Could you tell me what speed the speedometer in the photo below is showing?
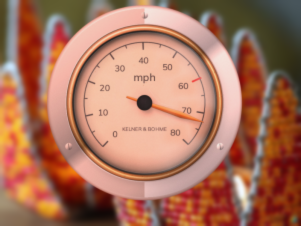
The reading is 72.5 mph
